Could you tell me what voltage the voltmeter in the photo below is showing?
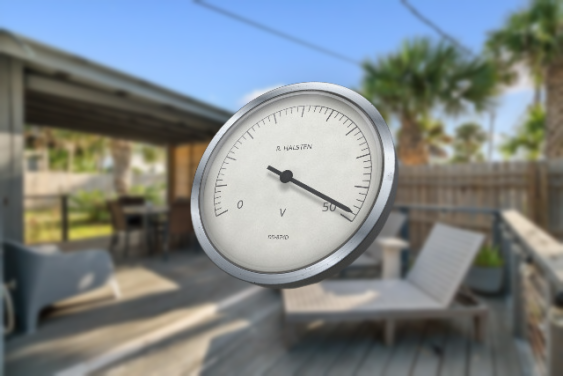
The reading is 49 V
